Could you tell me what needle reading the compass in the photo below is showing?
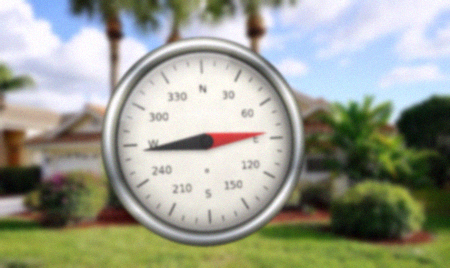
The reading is 85 °
